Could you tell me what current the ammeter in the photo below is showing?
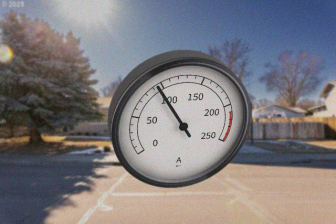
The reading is 95 A
